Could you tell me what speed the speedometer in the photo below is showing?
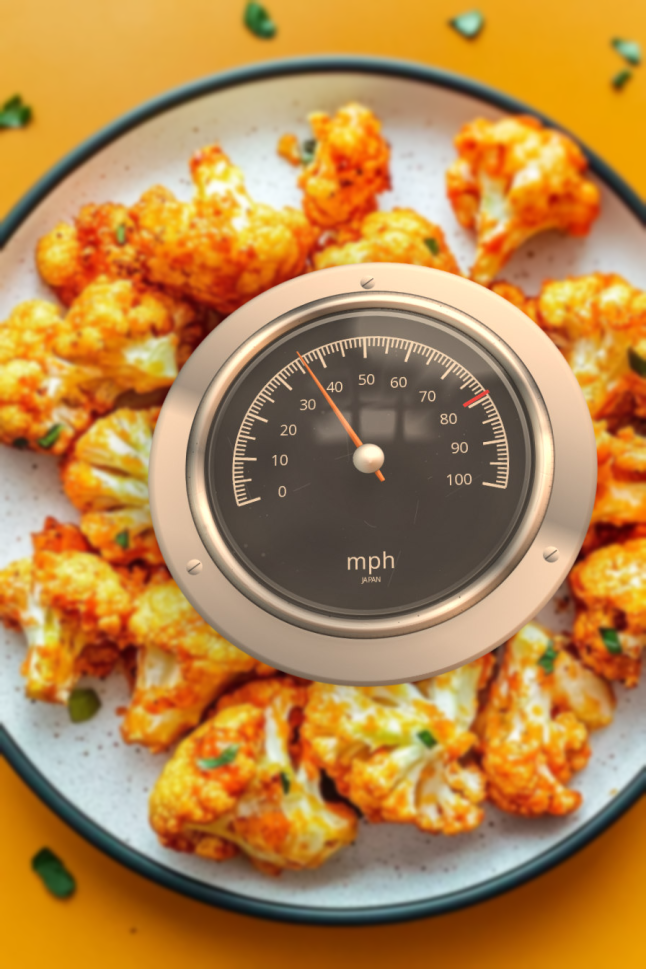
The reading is 36 mph
